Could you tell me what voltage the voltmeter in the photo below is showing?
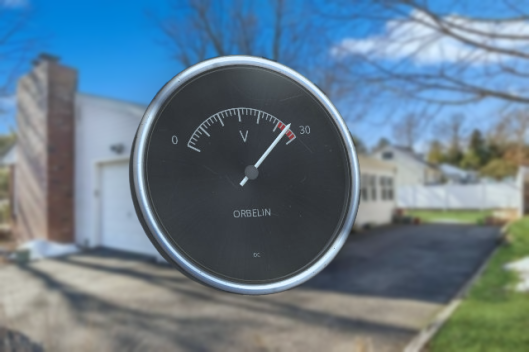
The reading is 27 V
